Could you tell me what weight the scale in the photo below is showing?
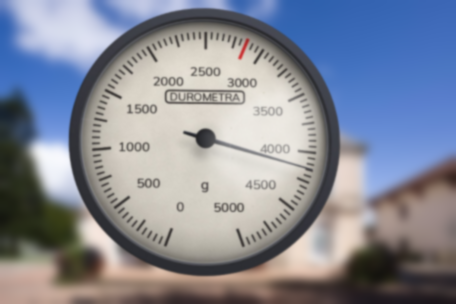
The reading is 4150 g
